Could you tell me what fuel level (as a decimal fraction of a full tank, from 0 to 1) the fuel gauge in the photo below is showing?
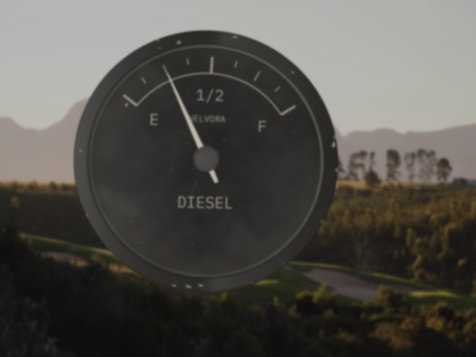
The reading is 0.25
